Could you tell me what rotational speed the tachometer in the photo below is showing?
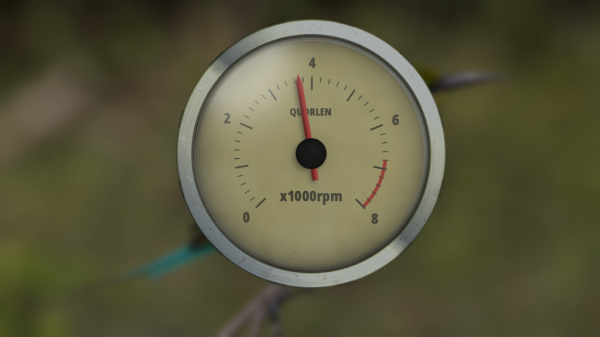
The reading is 3700 rpm
